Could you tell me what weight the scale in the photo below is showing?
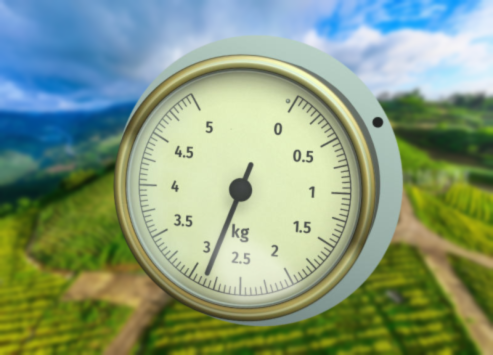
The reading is 2.85 kg
